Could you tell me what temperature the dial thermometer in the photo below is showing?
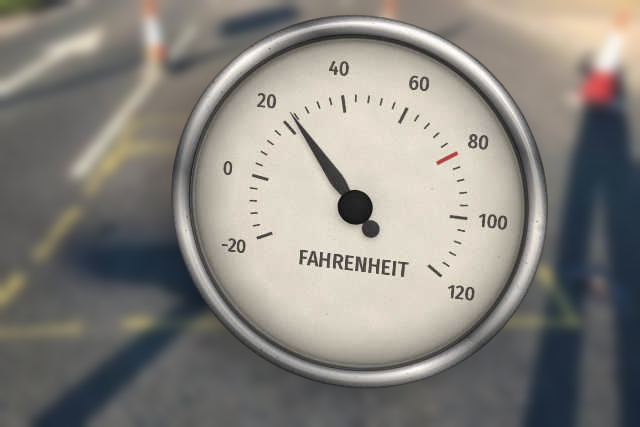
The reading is 24 °F
